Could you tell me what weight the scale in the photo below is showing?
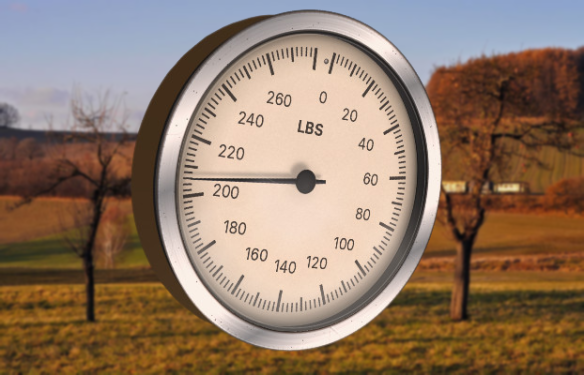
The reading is 206 lb
